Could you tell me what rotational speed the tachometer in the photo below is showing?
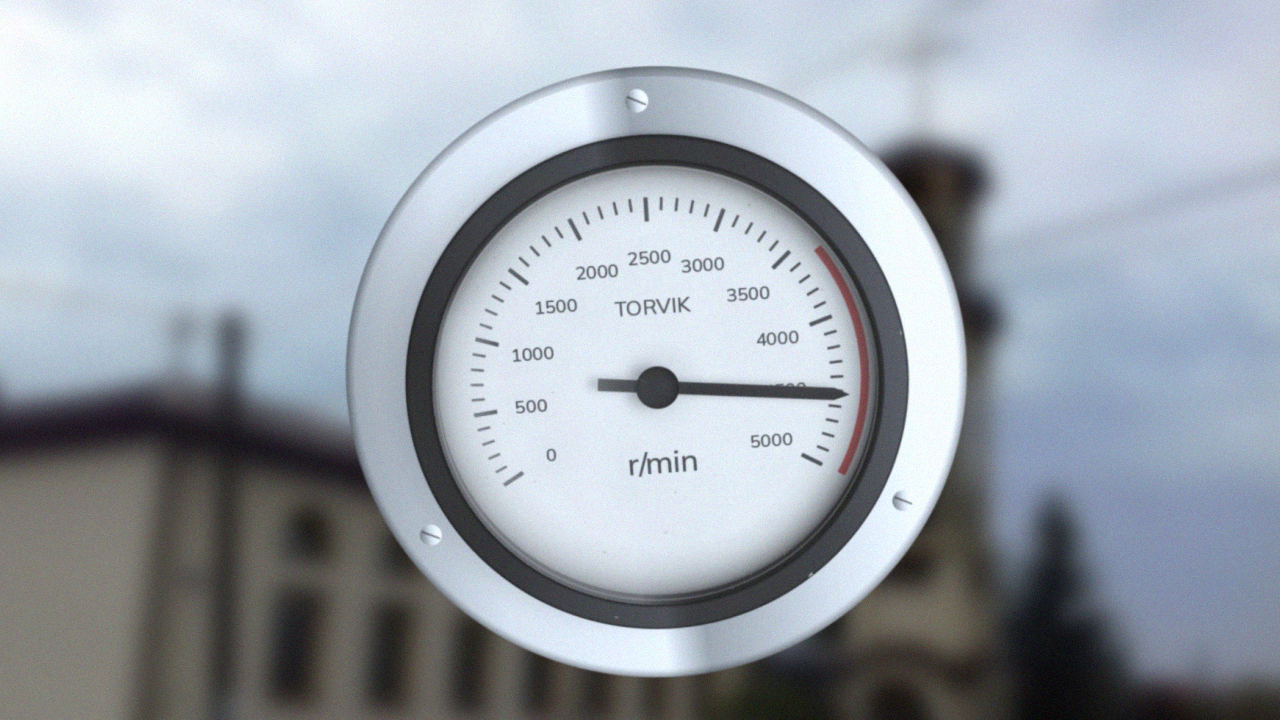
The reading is 4500 rpm
